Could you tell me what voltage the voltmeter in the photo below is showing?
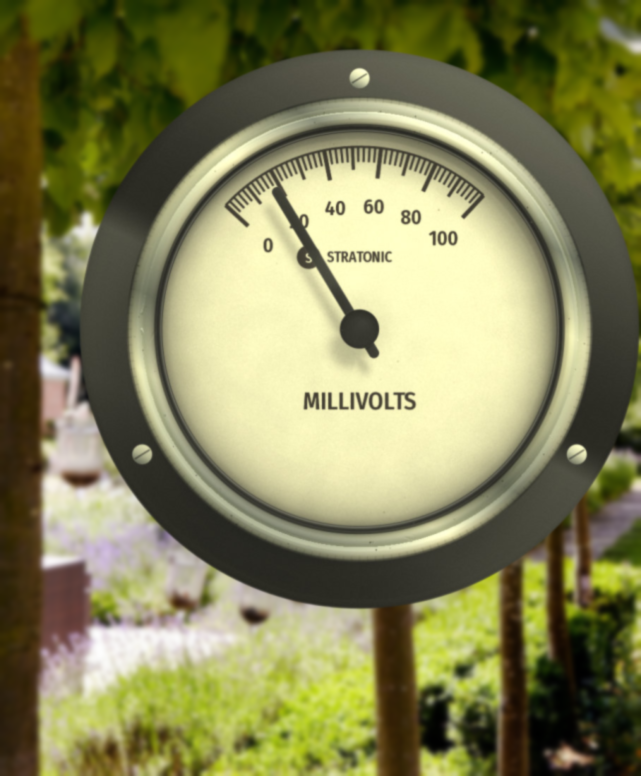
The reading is 18 mV
